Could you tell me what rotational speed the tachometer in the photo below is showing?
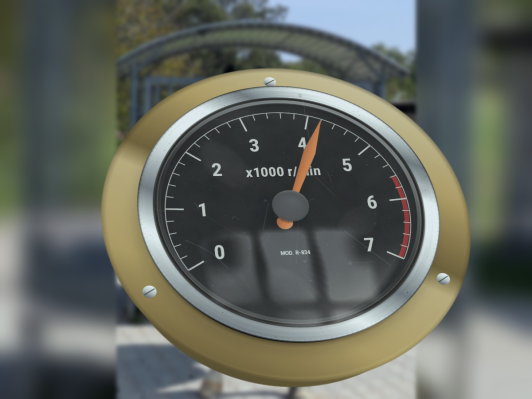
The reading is 4200 rpm
